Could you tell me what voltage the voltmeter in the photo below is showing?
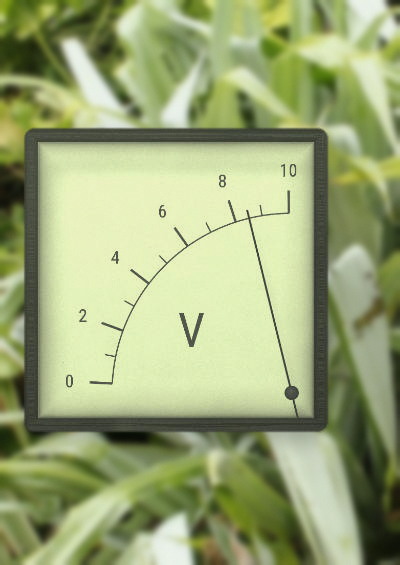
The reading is 8.5 V
